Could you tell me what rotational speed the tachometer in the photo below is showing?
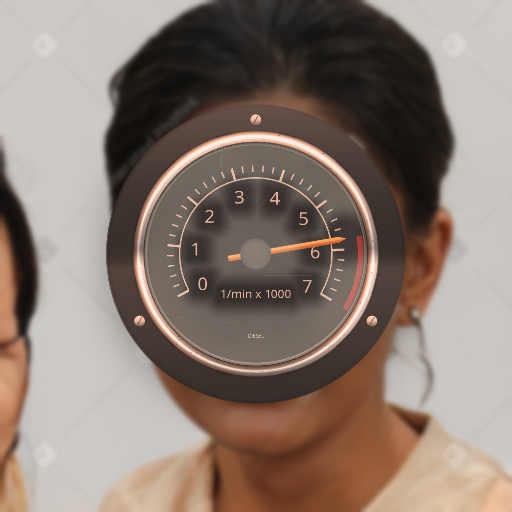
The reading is 5800 rpm
